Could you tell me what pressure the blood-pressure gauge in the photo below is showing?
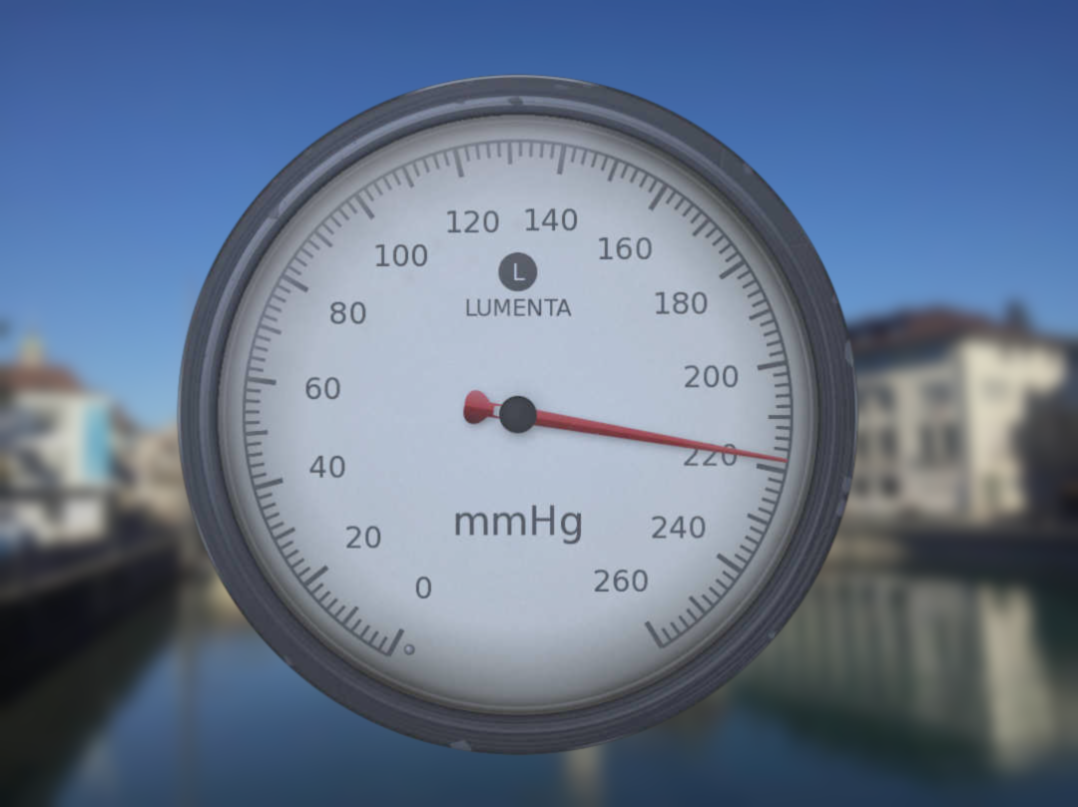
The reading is 218 mmHg
